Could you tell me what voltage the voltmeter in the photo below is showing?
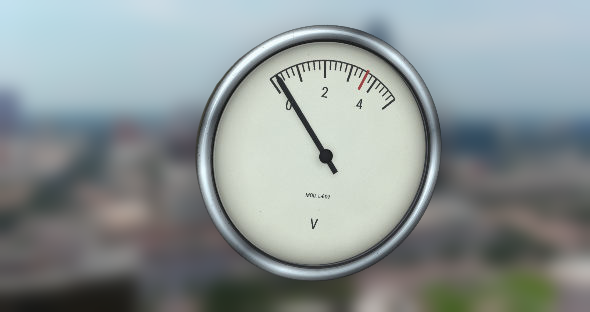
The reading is 0.2 V
